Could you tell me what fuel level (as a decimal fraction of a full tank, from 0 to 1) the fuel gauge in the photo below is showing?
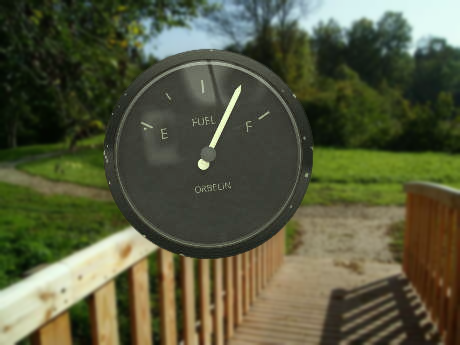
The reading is 0.75
